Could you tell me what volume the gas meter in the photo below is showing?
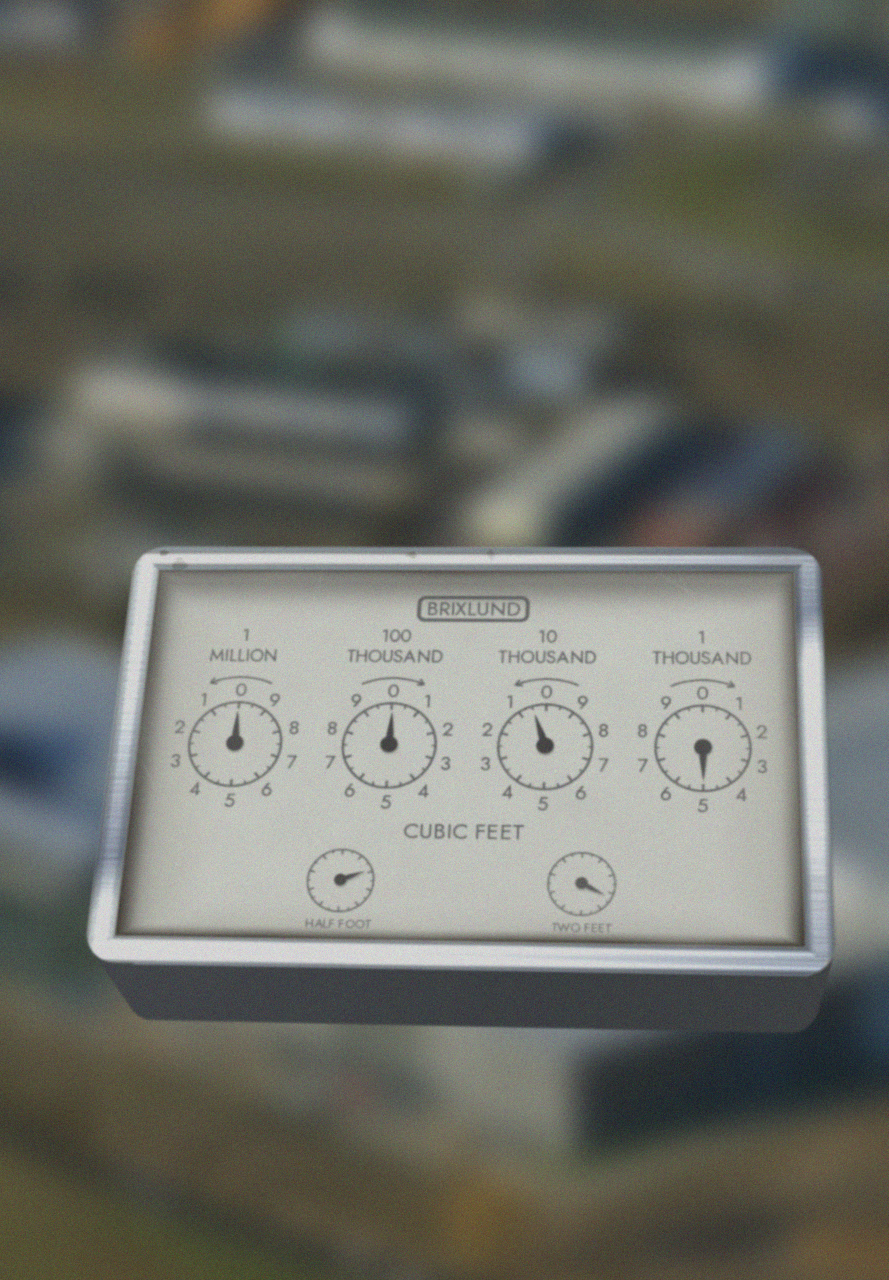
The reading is 500 ft³
